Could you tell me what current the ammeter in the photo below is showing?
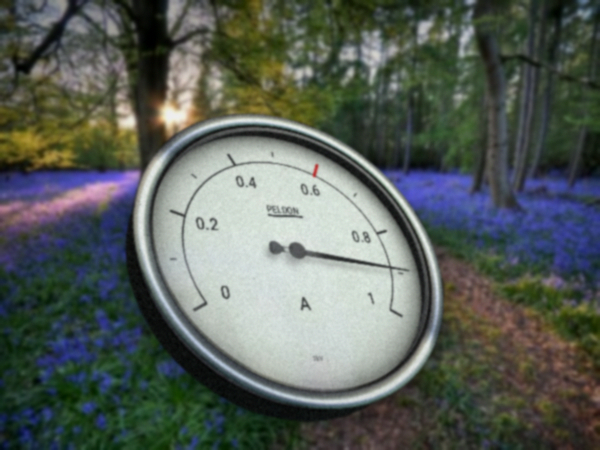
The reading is 0.9 A
